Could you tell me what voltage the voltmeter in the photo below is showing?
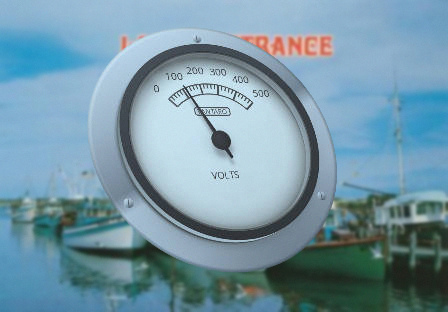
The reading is 100 V
